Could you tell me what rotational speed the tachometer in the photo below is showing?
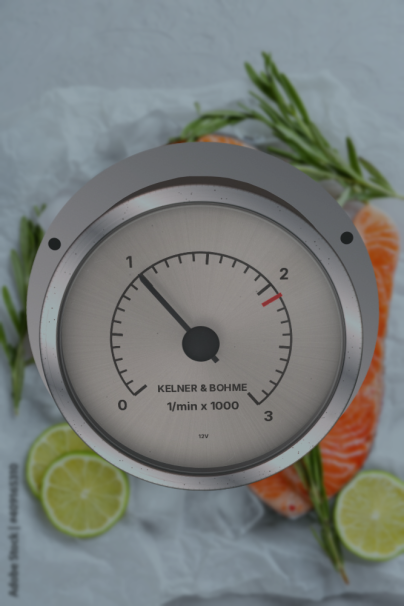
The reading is 1000 rpm
